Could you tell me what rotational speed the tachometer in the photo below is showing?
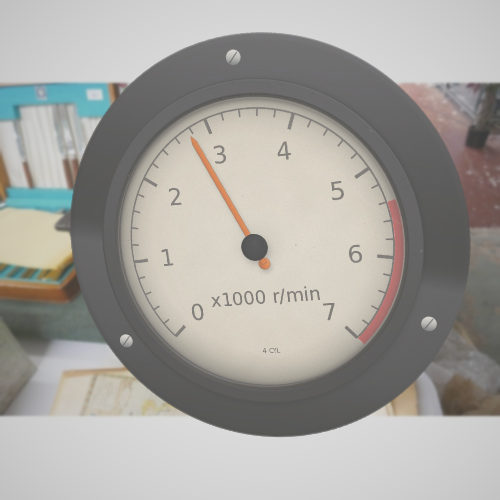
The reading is 2800 rpm
